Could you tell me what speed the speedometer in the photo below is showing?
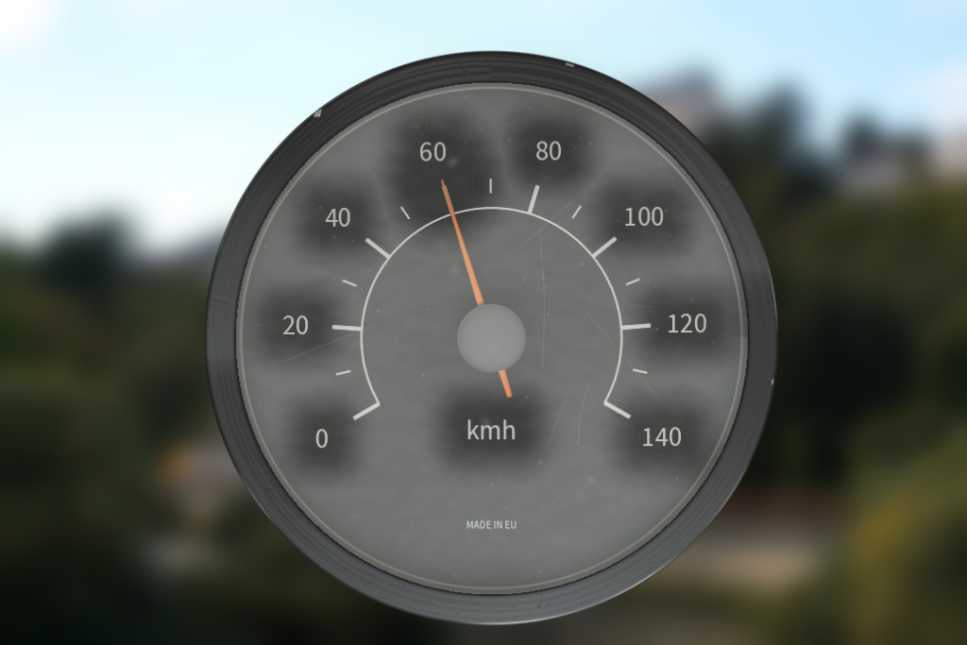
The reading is 60 km/h
